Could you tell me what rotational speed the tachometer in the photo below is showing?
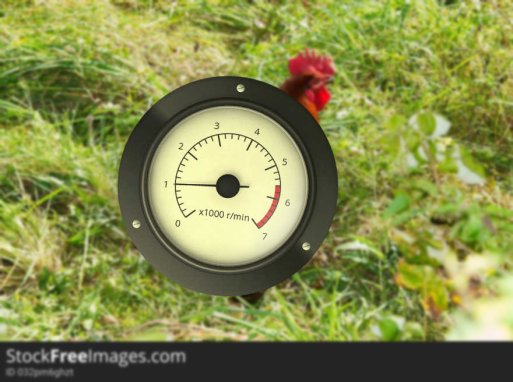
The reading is 1000 rpm
